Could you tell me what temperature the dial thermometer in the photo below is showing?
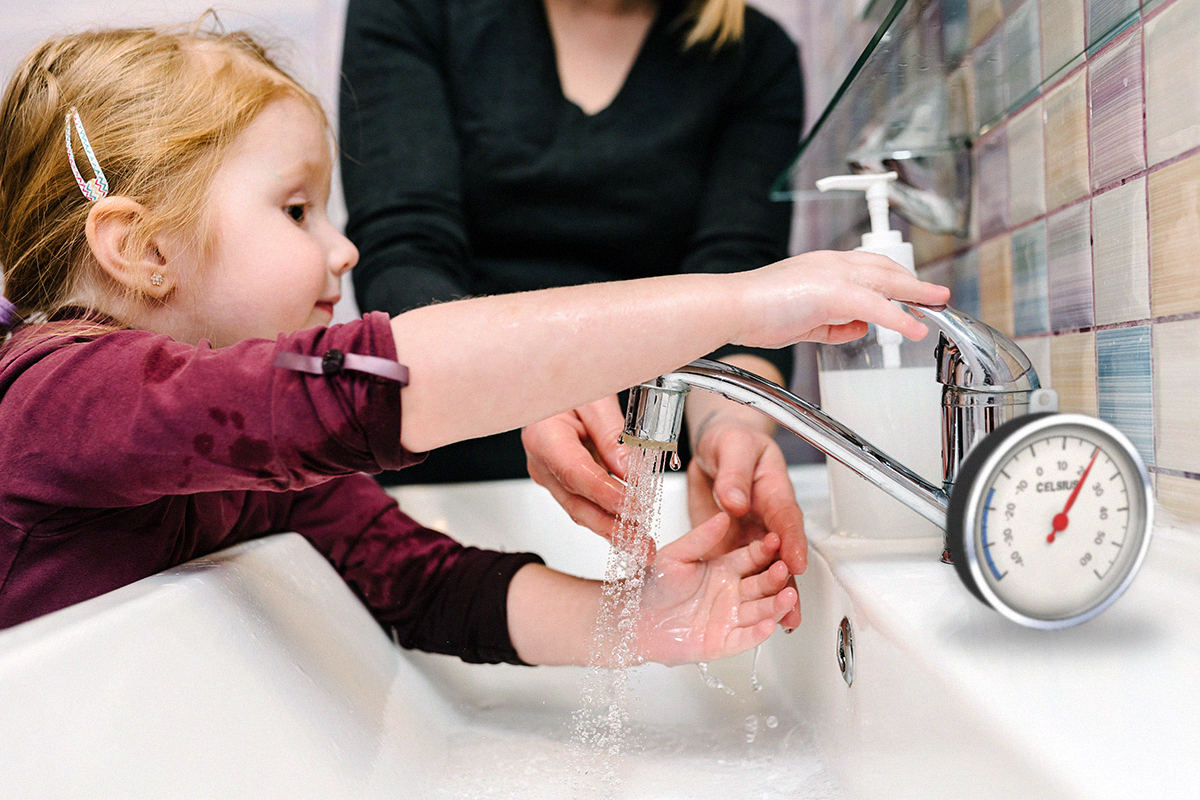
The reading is 20 °C
